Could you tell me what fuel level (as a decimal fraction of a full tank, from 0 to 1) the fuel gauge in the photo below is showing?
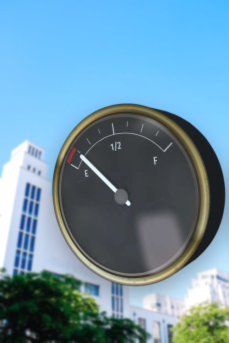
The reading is 0.125
